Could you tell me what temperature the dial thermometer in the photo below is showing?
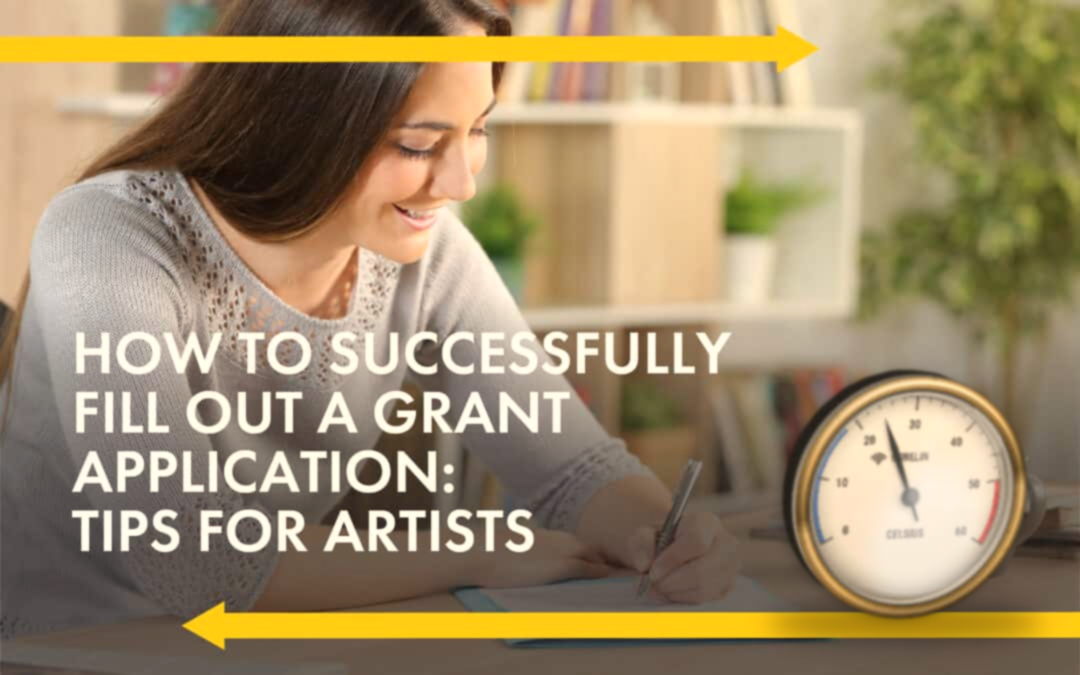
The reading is 24 °C
